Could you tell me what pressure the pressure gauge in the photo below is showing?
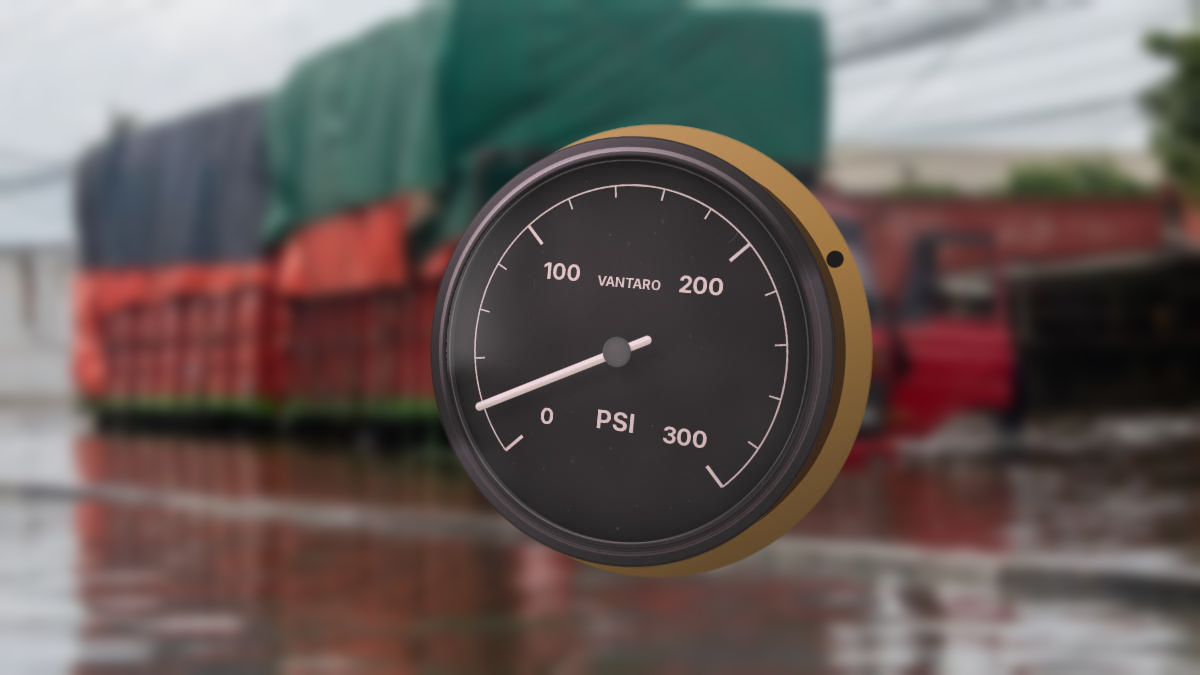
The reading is 20 psi
